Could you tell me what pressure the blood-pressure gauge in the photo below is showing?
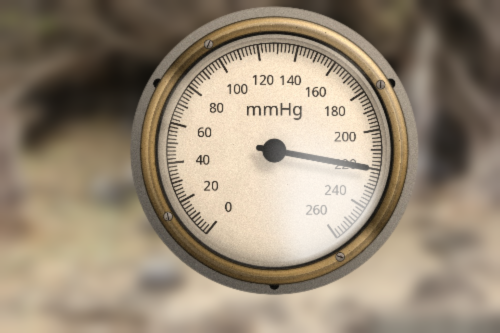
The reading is 220 mmHg
